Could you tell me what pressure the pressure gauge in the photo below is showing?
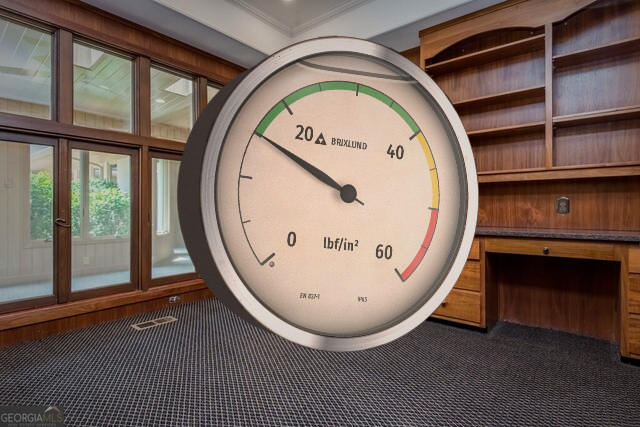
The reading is 15 psi
